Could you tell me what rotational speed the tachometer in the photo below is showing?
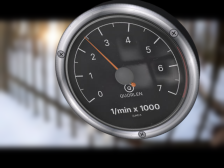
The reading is 2500 rpm
